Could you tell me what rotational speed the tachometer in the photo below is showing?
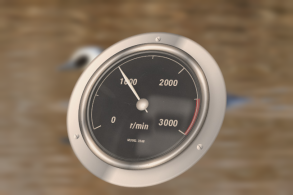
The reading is 1000 rpm
